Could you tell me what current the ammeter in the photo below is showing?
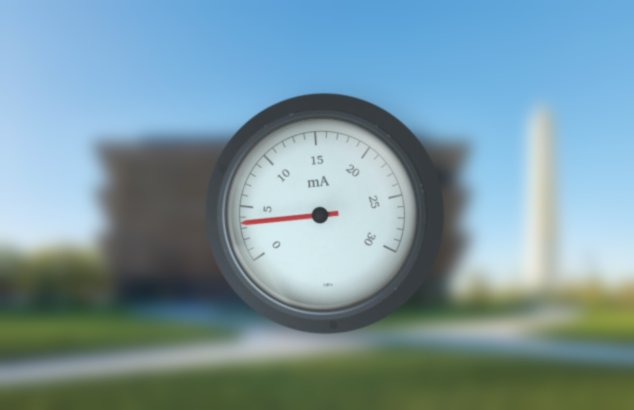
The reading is 3.5 mA
